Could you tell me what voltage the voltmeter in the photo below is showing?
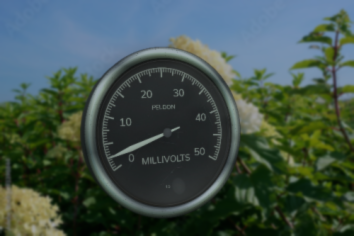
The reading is 2.5 mV
